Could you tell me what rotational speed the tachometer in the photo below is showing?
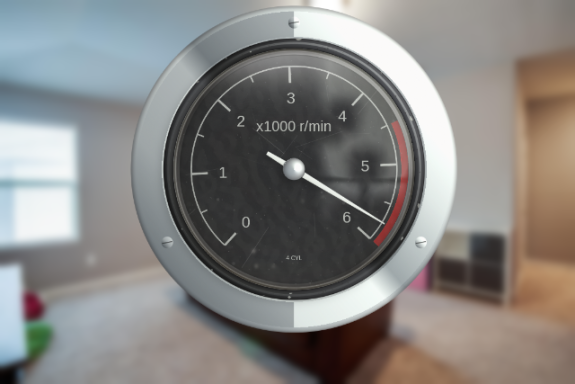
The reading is 5750 rpm
